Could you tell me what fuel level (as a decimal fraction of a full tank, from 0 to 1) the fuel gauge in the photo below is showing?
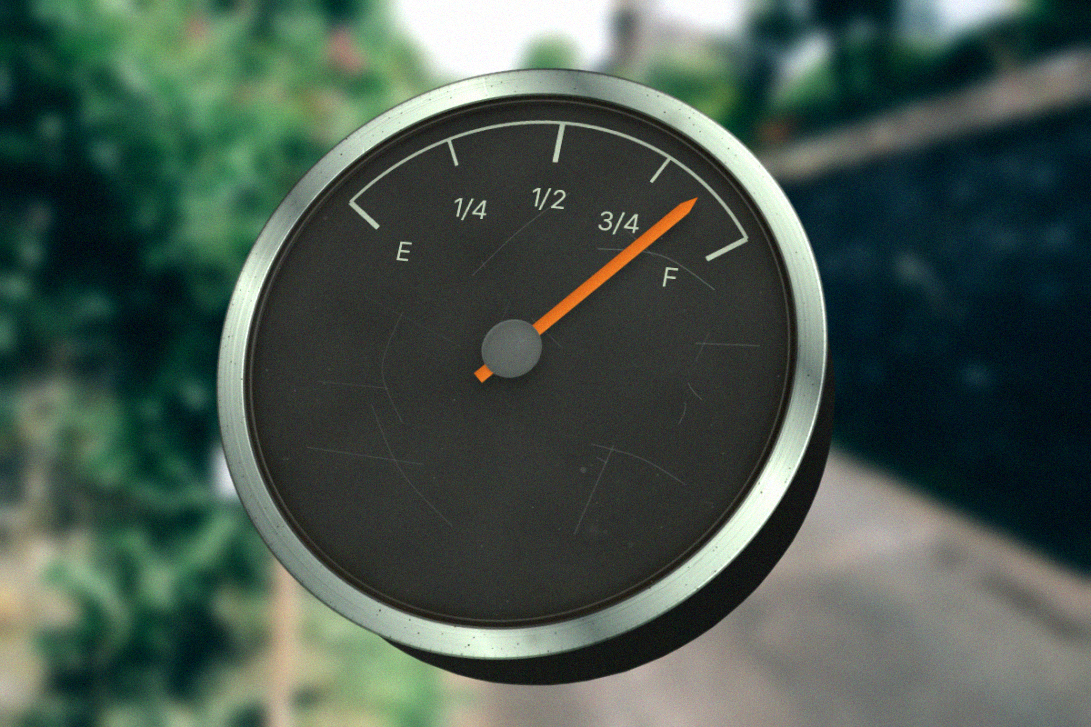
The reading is 0.875
